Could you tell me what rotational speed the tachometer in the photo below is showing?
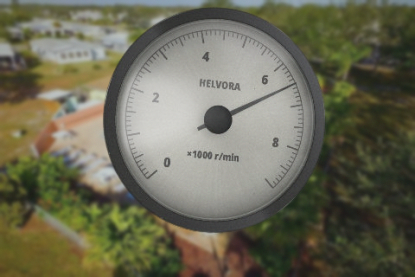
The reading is 6500 rpm
